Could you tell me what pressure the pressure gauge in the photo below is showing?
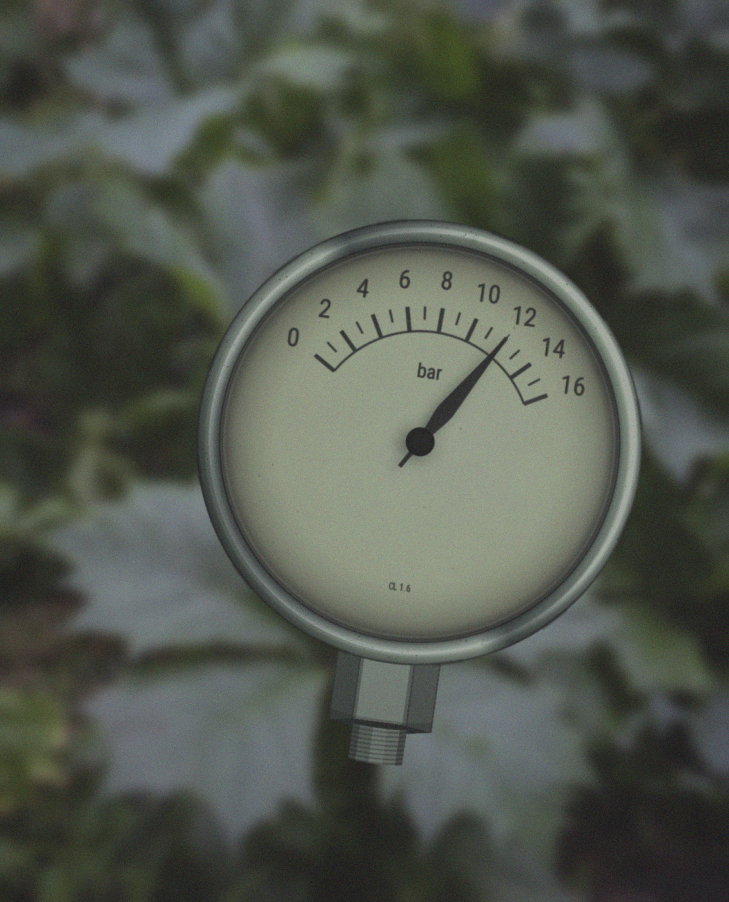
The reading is 12 bar
